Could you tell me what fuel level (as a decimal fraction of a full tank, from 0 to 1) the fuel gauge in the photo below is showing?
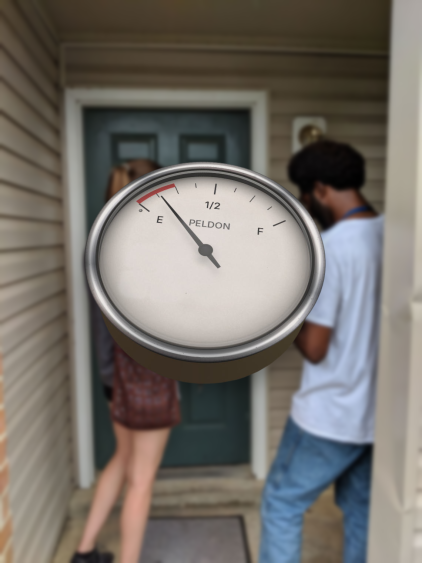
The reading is 0.125
